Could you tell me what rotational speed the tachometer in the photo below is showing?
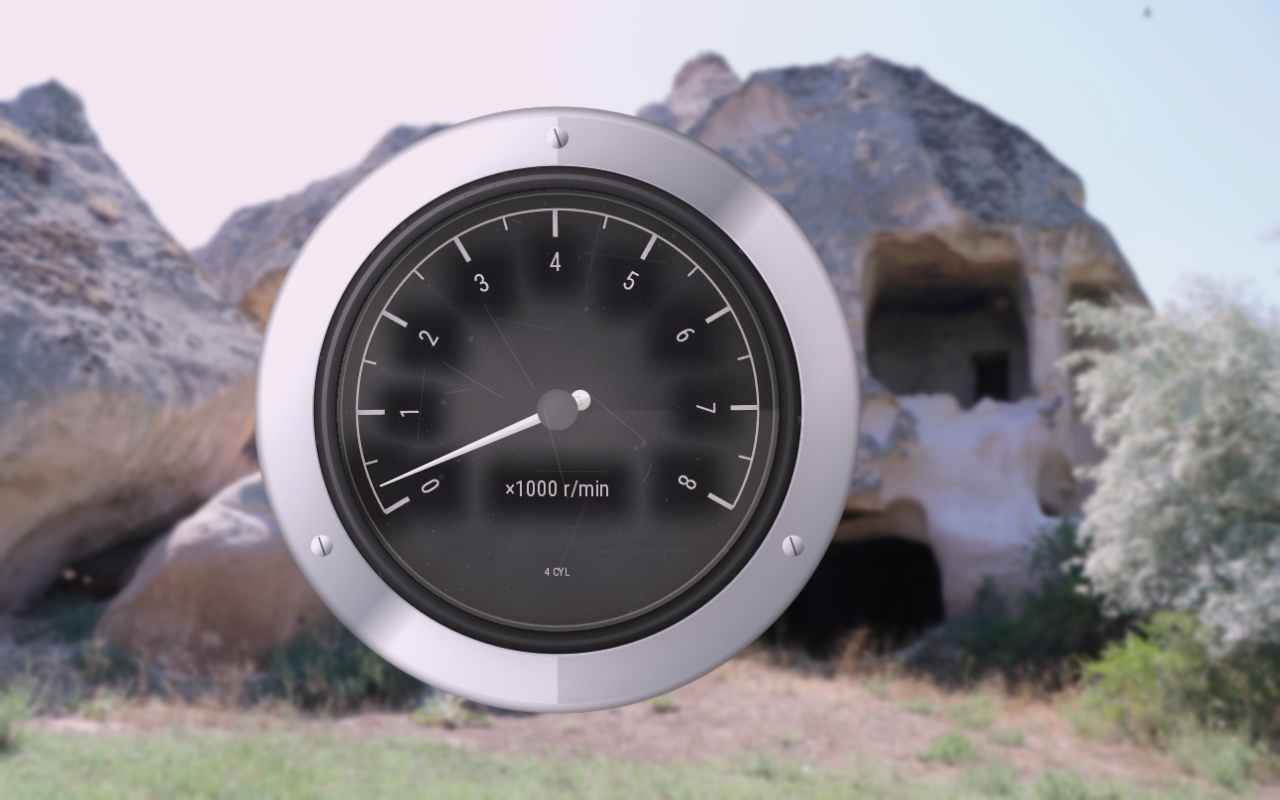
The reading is 250 rpm
